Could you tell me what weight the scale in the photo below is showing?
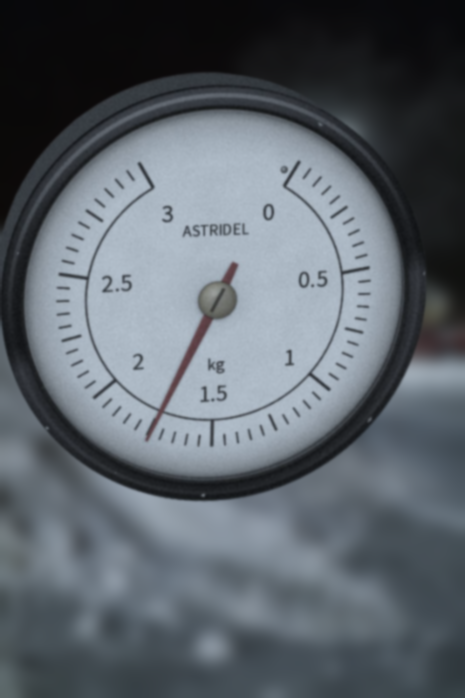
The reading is 1.75 kg
